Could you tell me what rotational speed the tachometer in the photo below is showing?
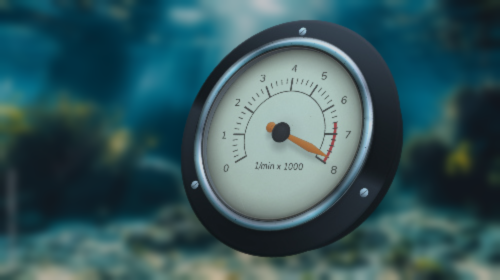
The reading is 7800 rpm
